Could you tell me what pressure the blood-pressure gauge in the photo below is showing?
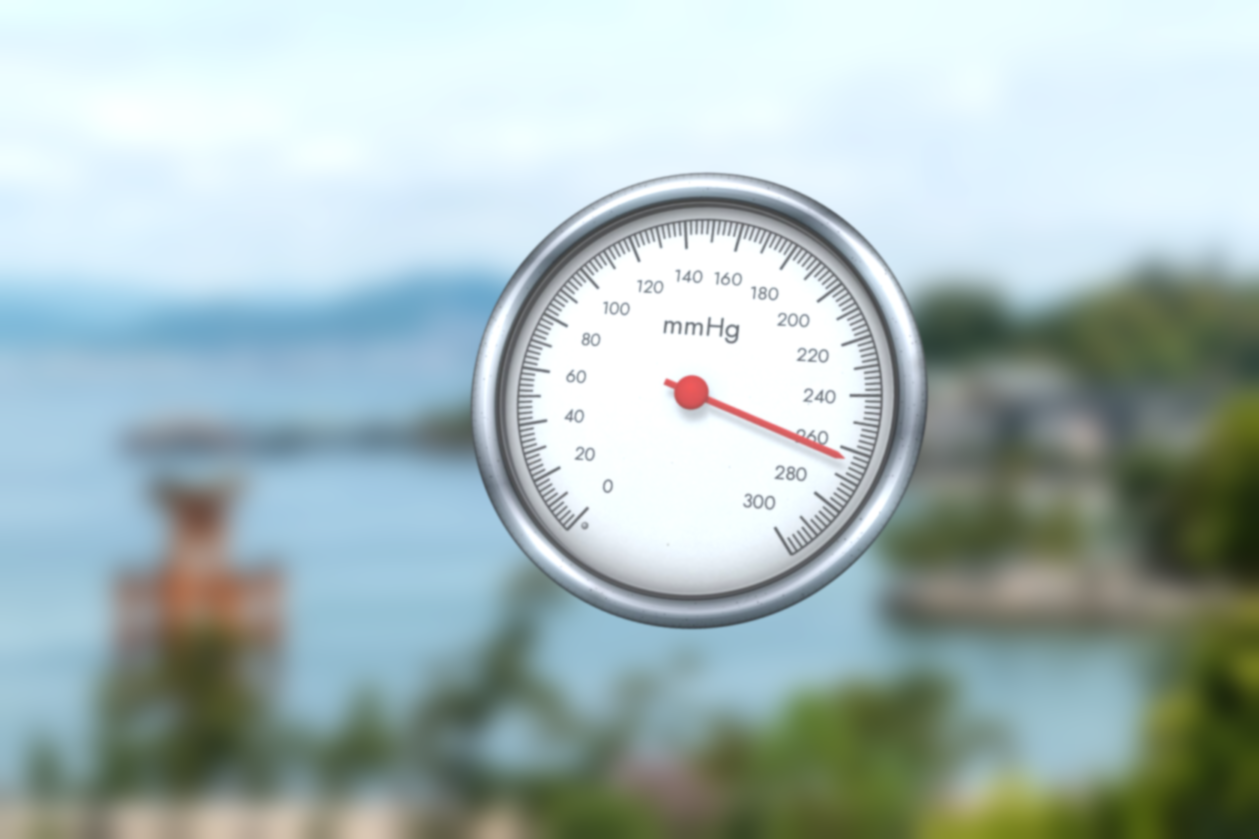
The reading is 264 mmHg
